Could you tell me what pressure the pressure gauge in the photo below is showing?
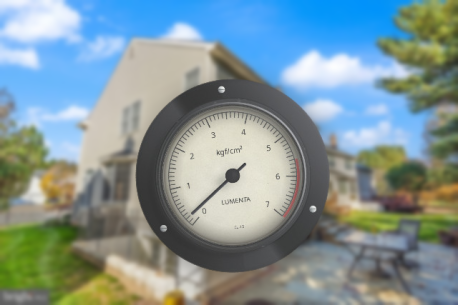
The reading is 0.2 kg/cm²
